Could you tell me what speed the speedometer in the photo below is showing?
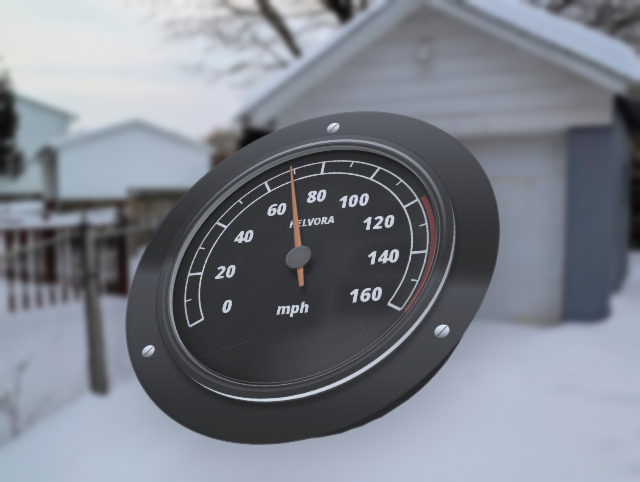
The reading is 70 mph
